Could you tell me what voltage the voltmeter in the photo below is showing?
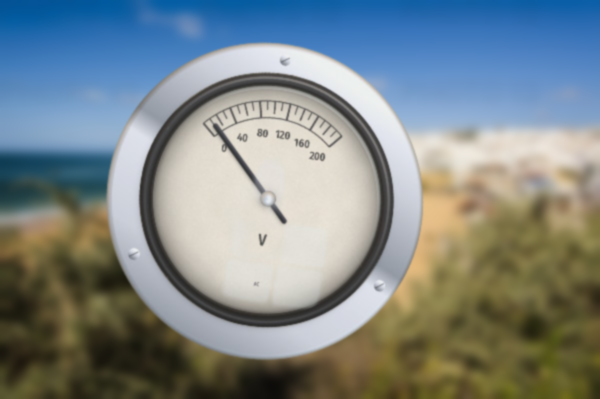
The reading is 10 V
